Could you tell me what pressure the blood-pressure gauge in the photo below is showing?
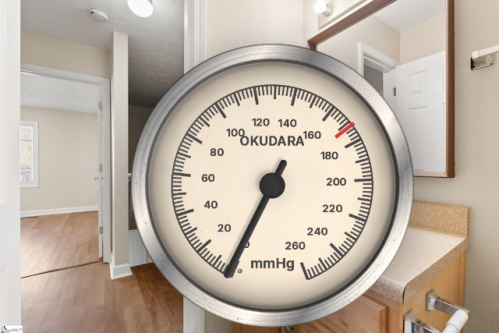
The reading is 2 mmHg
